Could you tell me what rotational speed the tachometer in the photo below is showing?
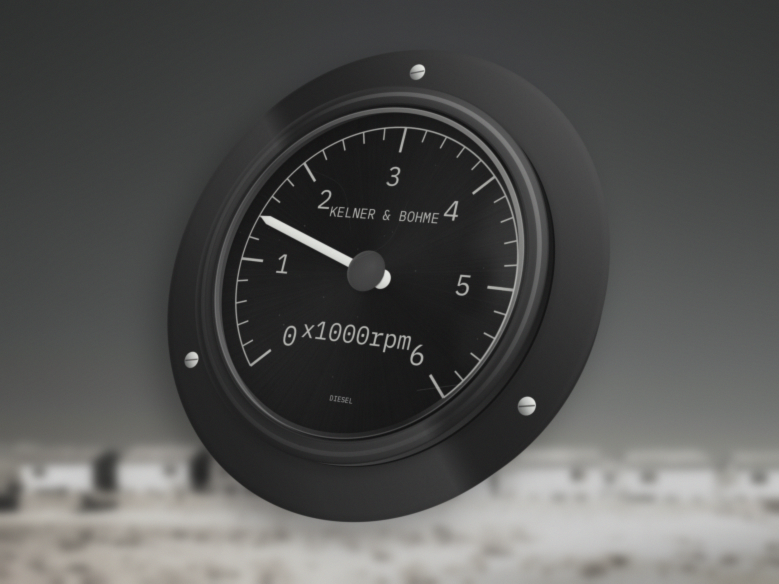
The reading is 1400 rpm
